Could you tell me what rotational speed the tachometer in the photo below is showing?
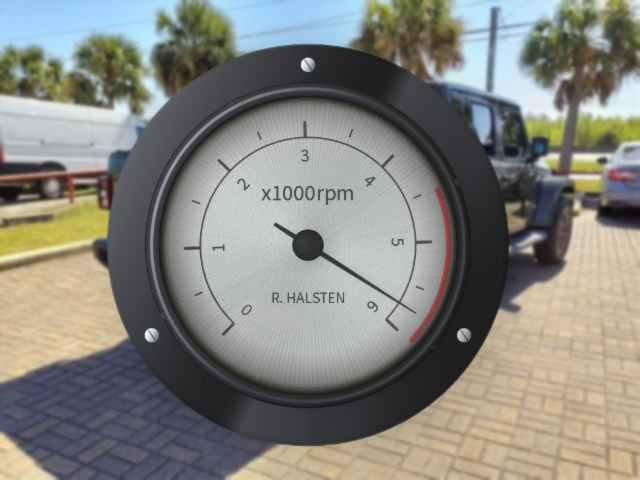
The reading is 5750 rpm
